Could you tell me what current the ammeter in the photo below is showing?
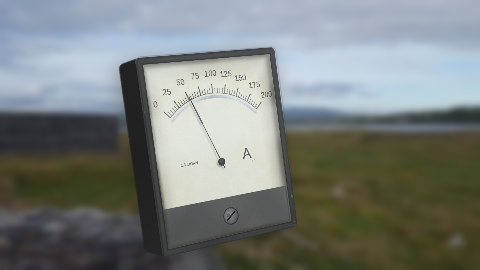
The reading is 50 A
